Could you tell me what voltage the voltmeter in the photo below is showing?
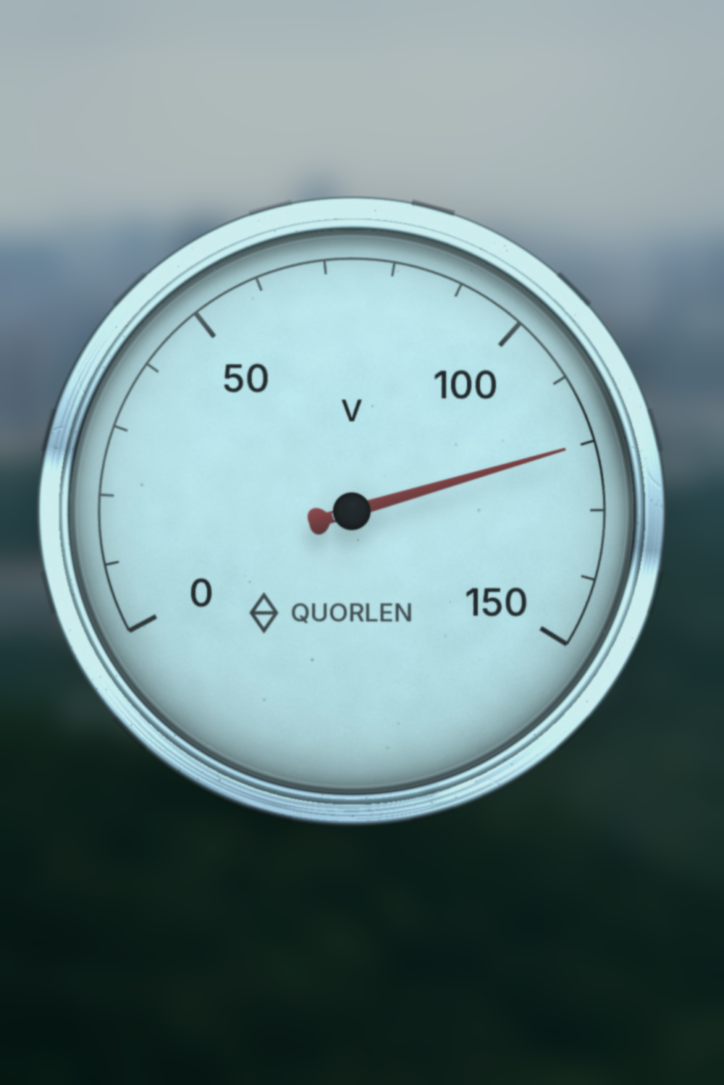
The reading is 120 V
